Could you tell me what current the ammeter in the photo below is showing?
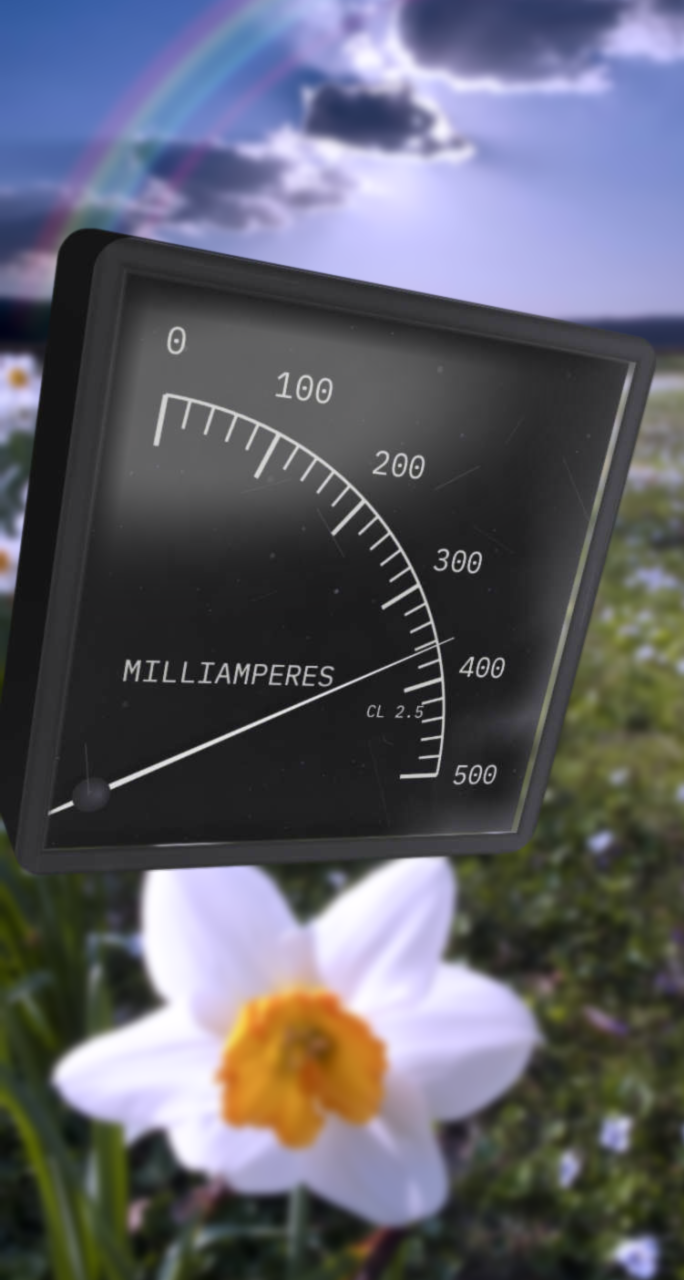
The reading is 360 mA
